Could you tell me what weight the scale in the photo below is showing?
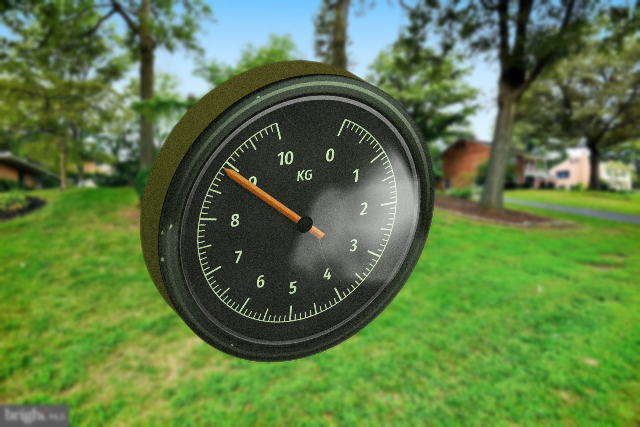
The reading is 8.9 kg
